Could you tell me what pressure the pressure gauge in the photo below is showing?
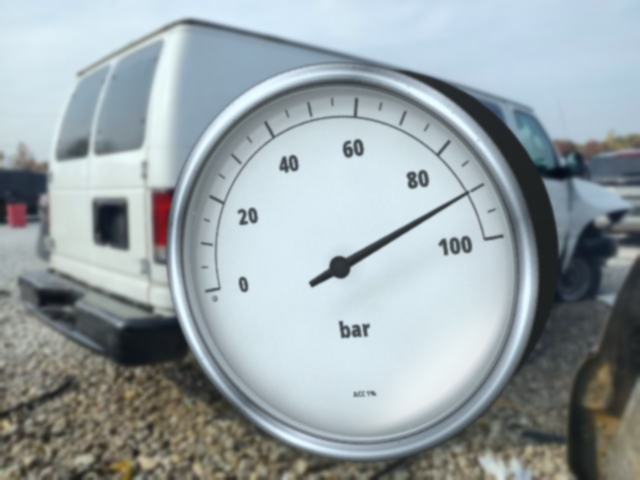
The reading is 90 bar
